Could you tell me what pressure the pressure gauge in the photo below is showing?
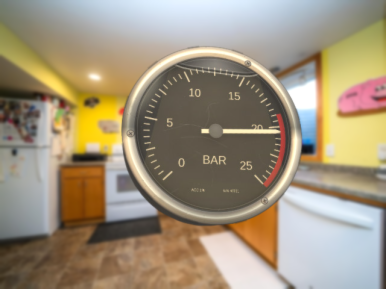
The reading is 20.5 bar
